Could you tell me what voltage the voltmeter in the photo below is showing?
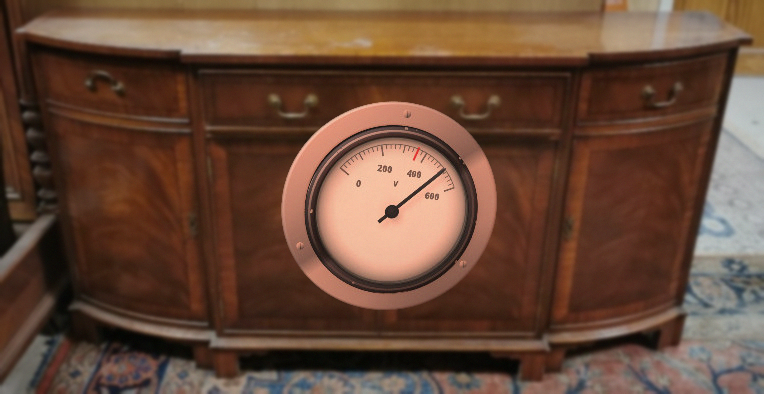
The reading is 500 V
